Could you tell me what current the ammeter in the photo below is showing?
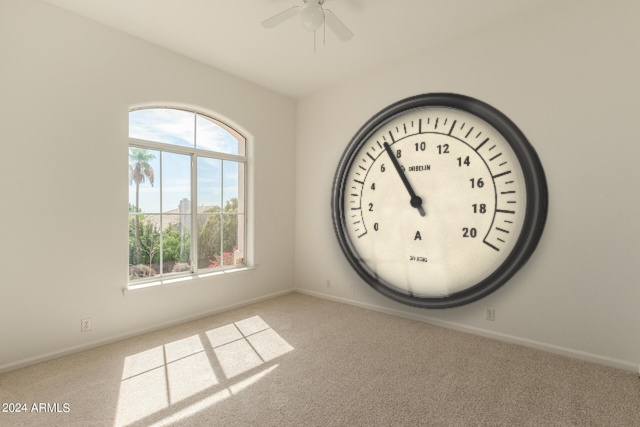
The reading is 7.5 A
